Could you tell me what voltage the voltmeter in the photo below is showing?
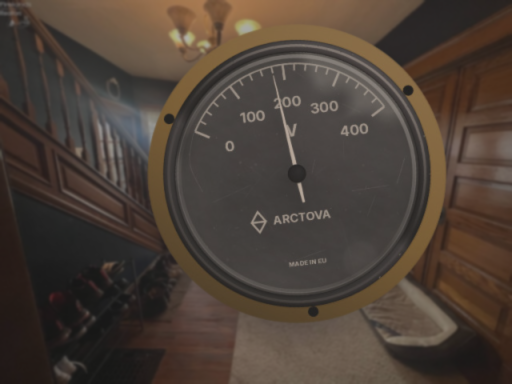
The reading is 180 V
